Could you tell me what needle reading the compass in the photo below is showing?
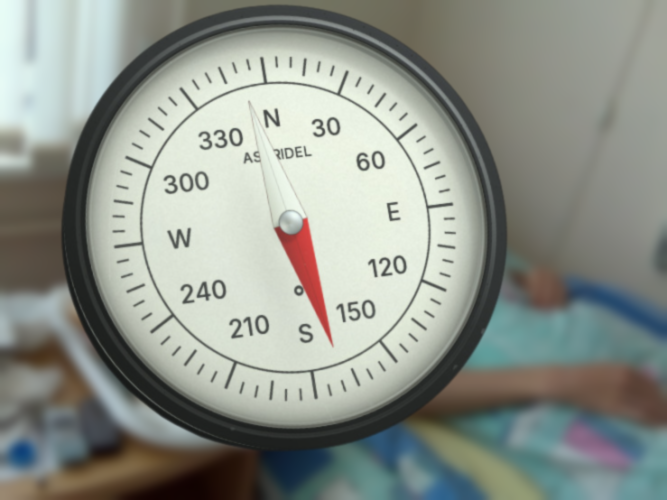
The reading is 170 °
